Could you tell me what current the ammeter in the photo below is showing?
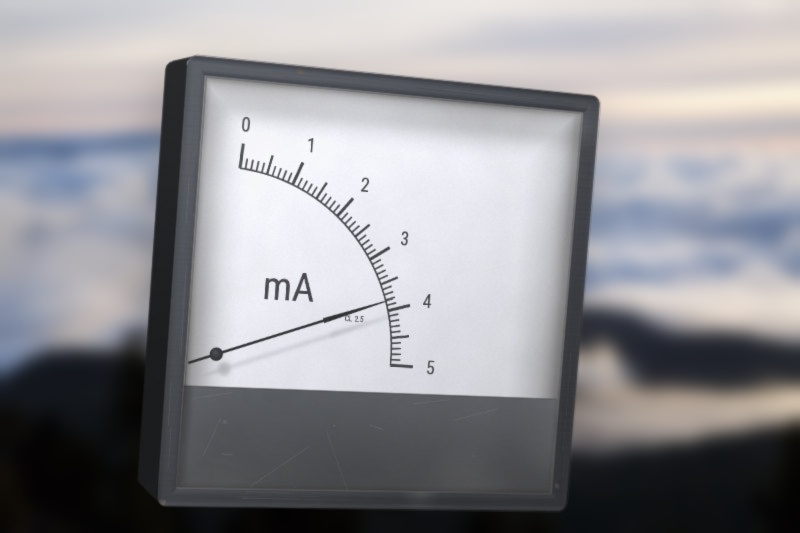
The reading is 3.8 mA
